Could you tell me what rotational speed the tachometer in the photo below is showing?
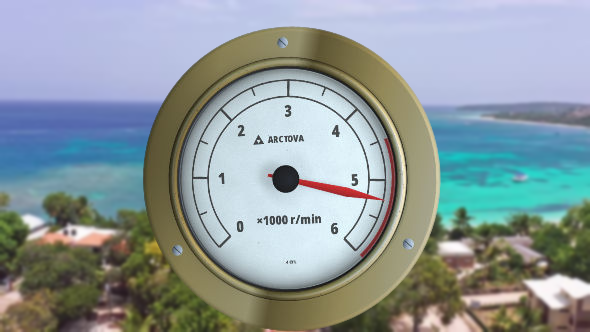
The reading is 5250 rpm
